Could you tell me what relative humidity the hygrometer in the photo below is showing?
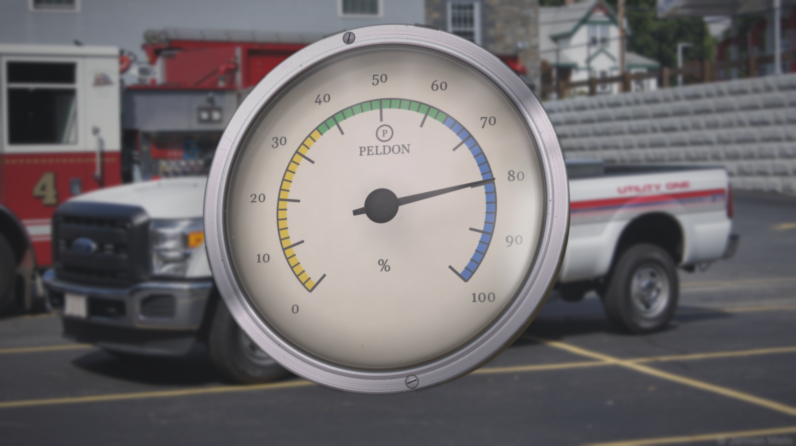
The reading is 80 %
